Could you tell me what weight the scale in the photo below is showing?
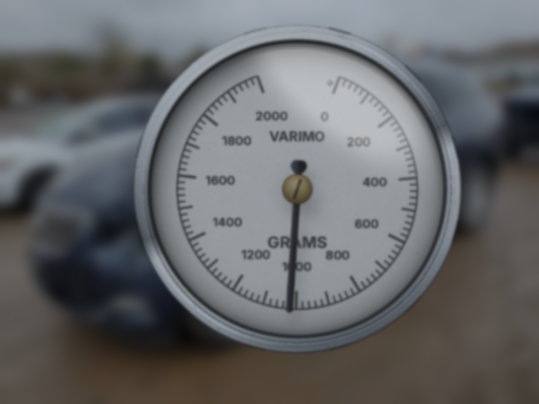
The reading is 1020 g
